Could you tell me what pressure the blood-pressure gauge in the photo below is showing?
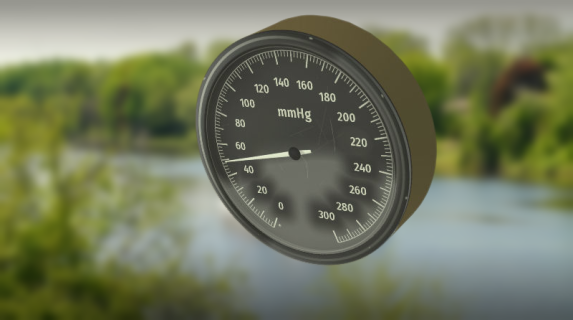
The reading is 50 mmHg
